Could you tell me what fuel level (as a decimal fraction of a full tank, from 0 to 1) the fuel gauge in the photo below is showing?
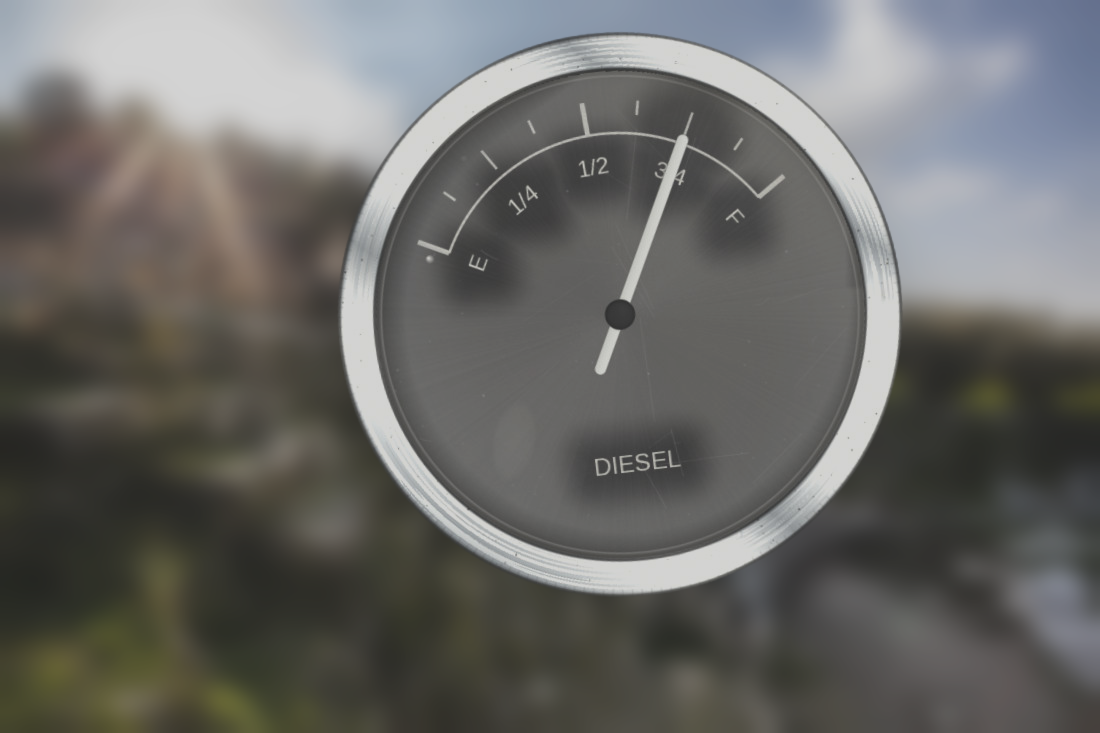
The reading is 0.75
